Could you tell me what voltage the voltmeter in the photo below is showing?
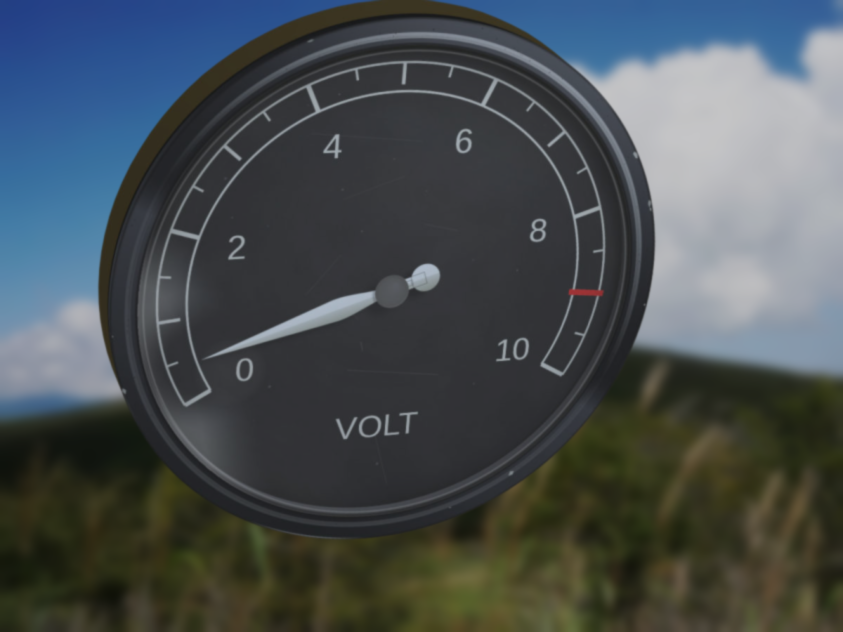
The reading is 0.5 V
